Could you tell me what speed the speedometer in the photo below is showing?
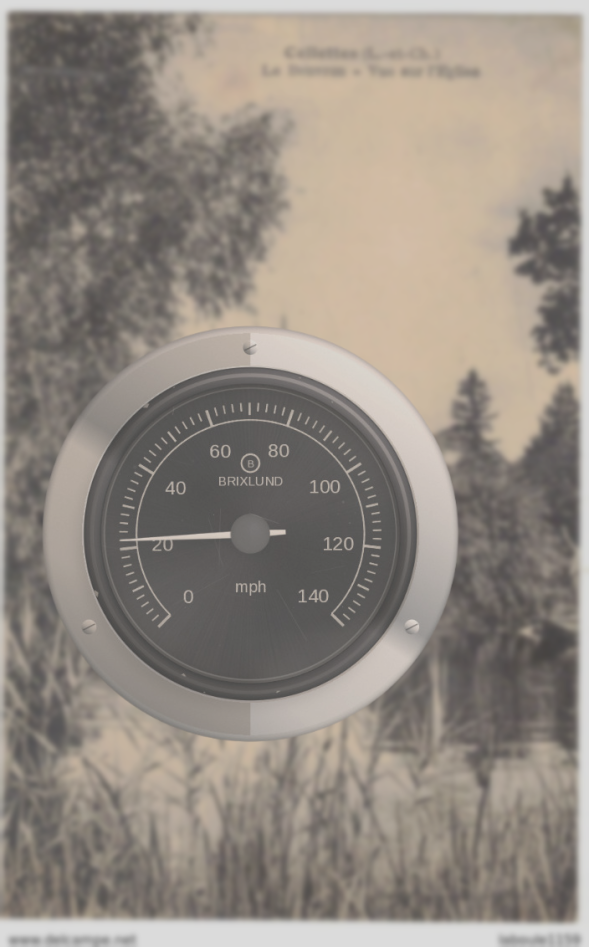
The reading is 22 mph
